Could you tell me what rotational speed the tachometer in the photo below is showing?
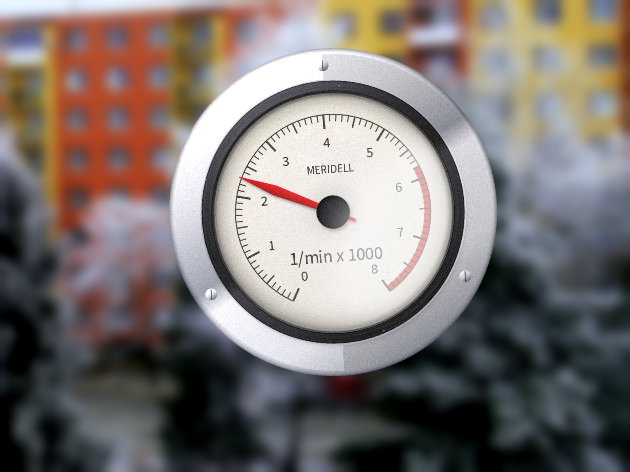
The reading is 2300 rpm
